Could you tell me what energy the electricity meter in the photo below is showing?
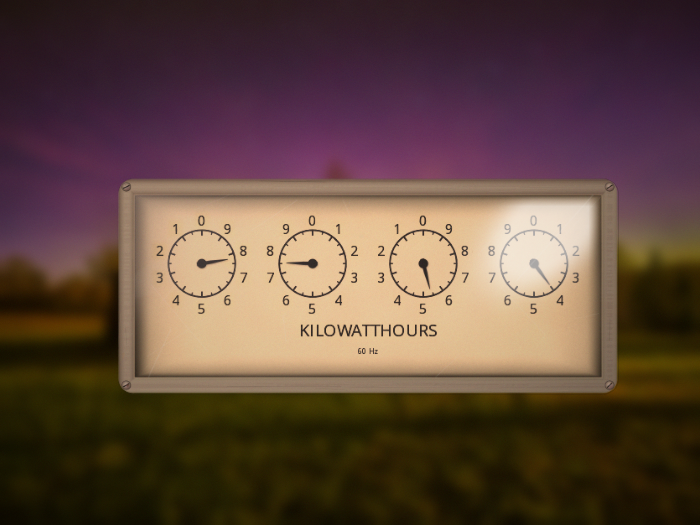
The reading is 7754 kWh
